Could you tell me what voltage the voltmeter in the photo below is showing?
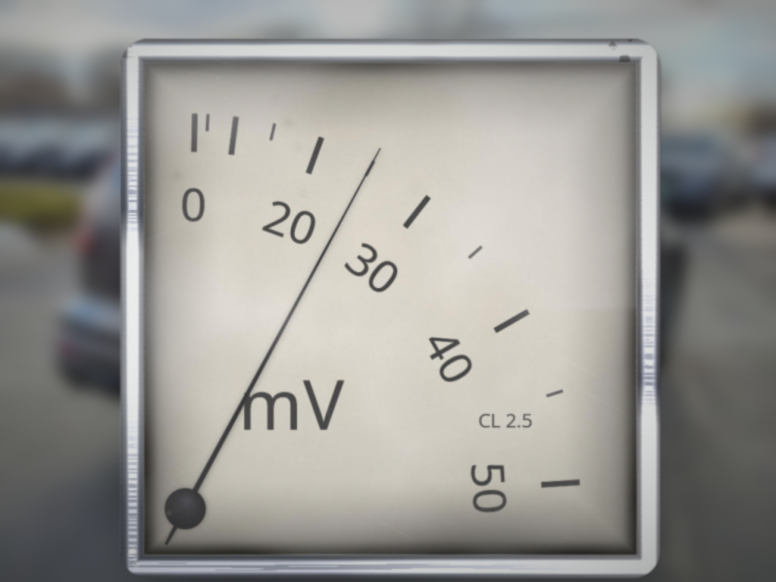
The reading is 25 mV
